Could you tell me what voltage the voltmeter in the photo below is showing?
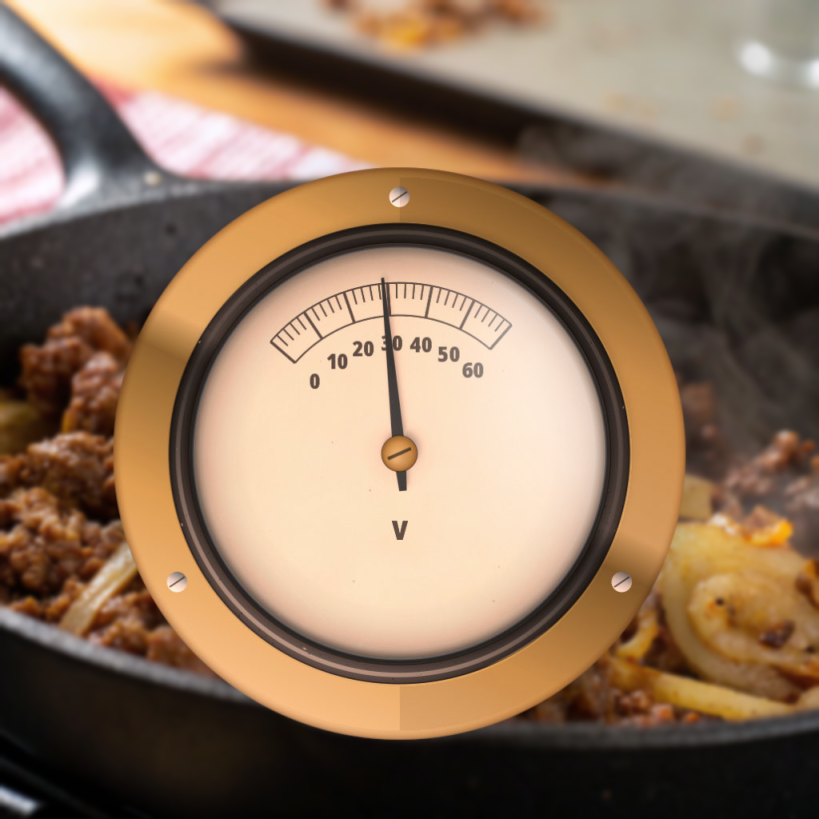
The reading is 29 V
